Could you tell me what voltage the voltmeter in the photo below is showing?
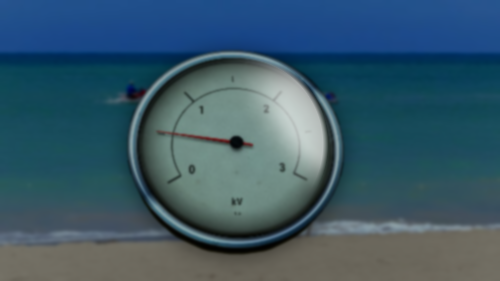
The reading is 0.5 kV
